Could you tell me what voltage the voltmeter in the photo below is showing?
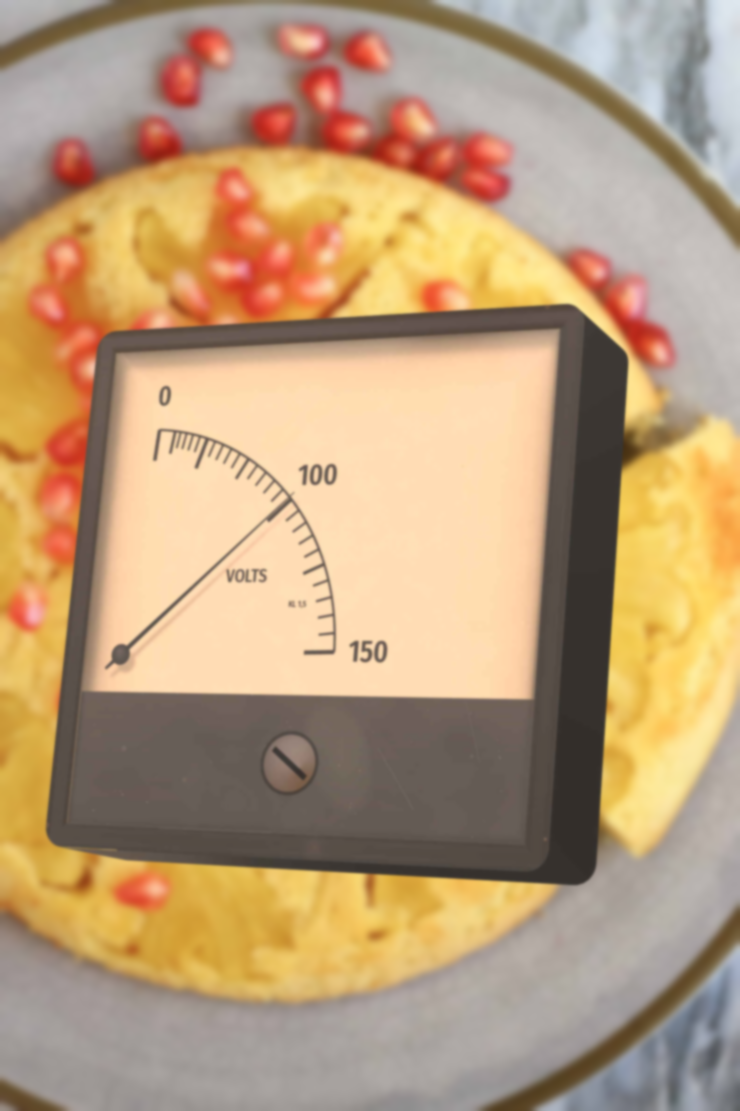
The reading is 100 V
